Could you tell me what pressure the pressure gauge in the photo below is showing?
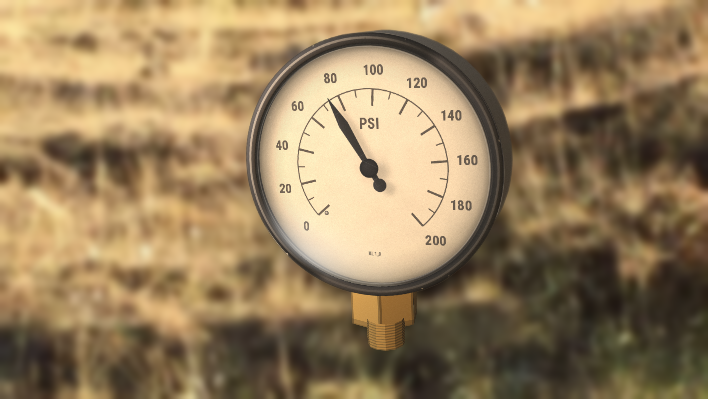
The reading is 75 psi
